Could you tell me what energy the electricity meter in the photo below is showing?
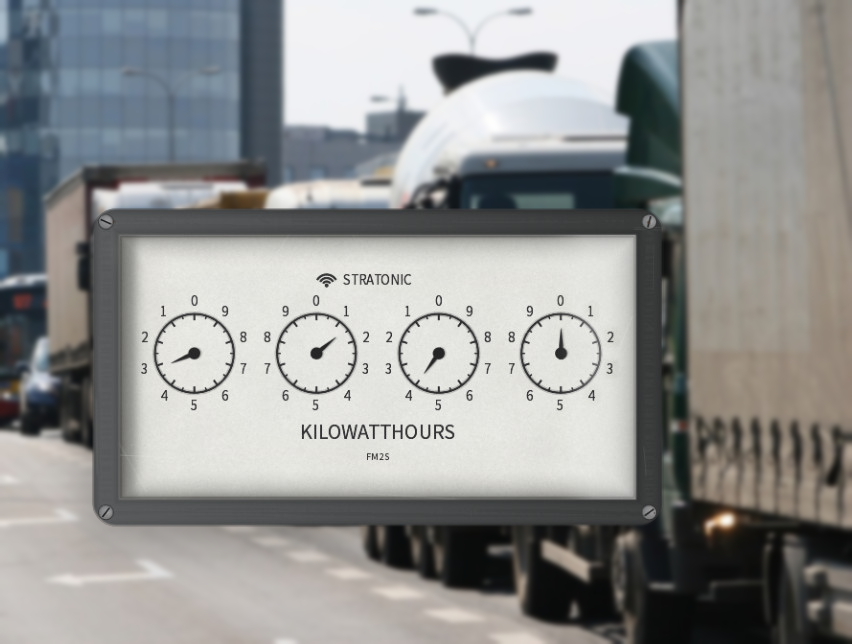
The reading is 3140 kWh
